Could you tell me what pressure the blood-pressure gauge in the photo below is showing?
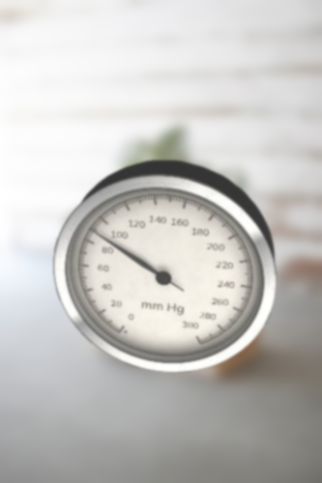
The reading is 90 mmHg
